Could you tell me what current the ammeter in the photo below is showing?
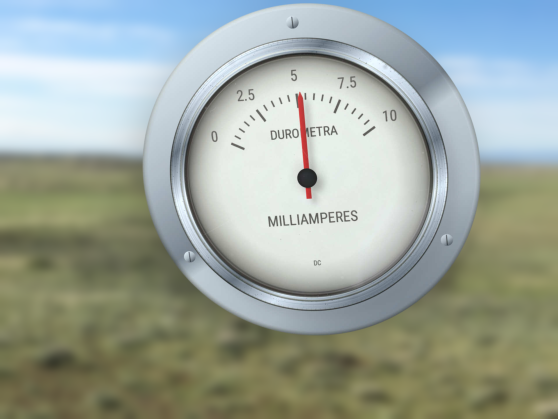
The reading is 5.25 mA
